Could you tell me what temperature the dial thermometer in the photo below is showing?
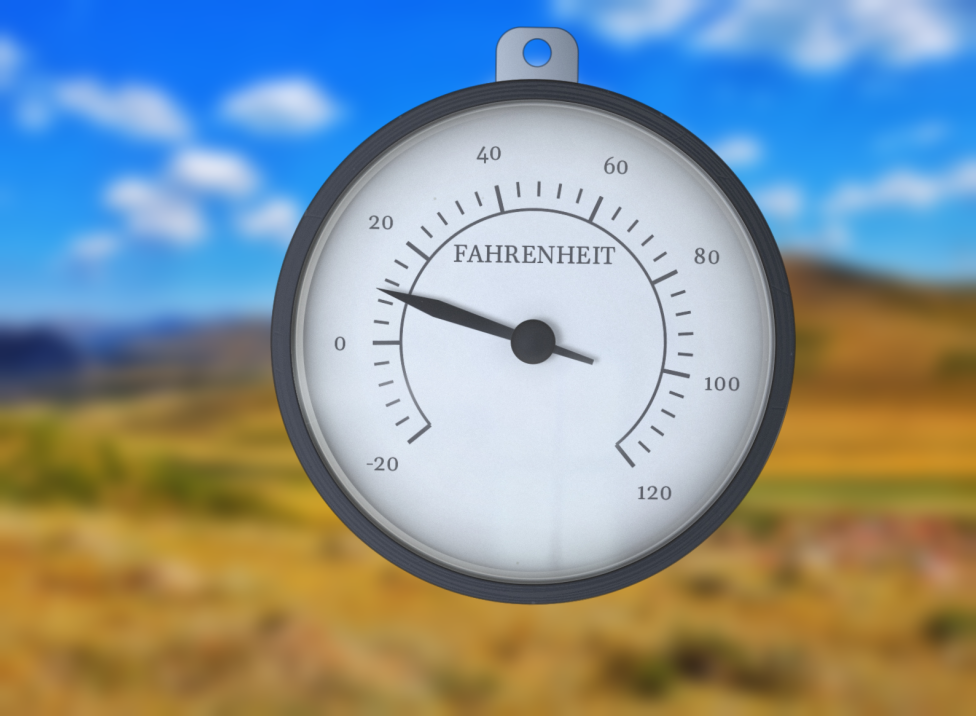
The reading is 10 °F
